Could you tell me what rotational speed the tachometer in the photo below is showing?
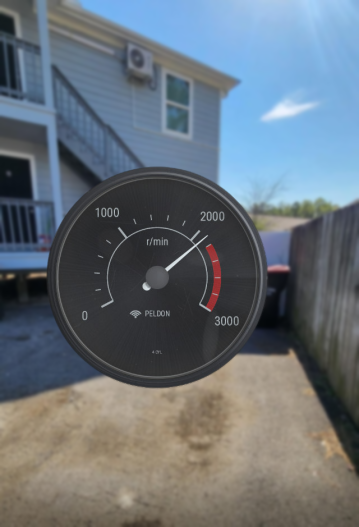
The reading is 2100 rpm
